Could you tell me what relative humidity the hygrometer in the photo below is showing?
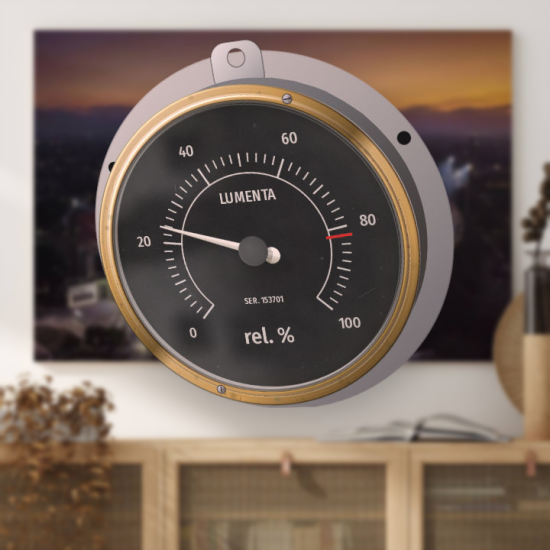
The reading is 24 %
